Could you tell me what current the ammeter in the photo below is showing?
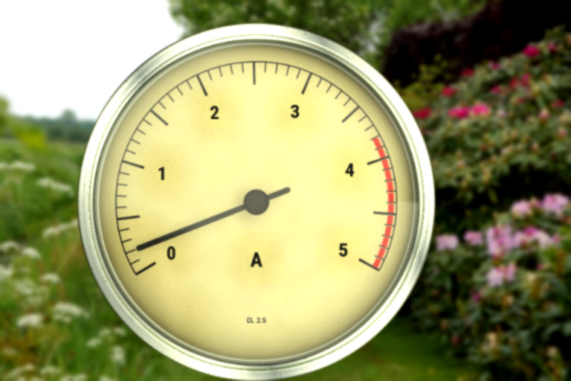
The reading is 0.2 A
